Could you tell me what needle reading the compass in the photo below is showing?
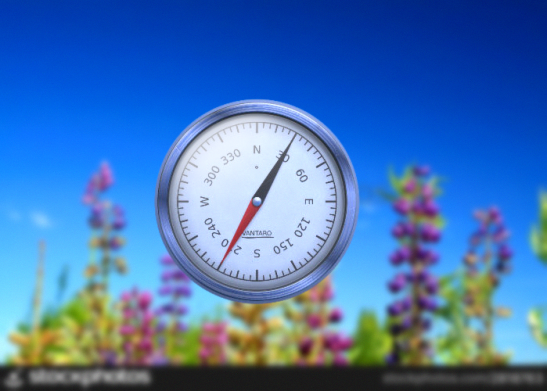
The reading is 210 °
